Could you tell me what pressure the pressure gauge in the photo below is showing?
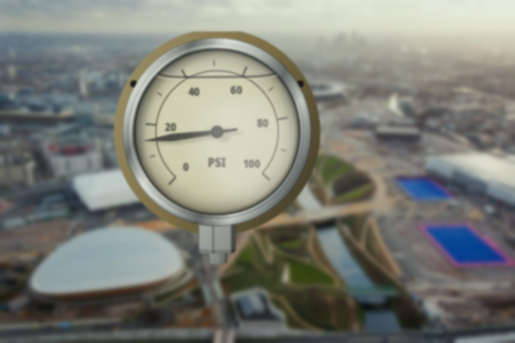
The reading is 15 psi
